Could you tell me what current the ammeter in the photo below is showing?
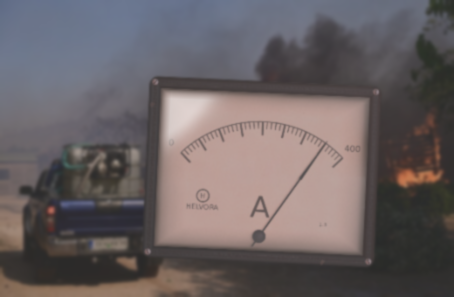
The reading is 350 A
